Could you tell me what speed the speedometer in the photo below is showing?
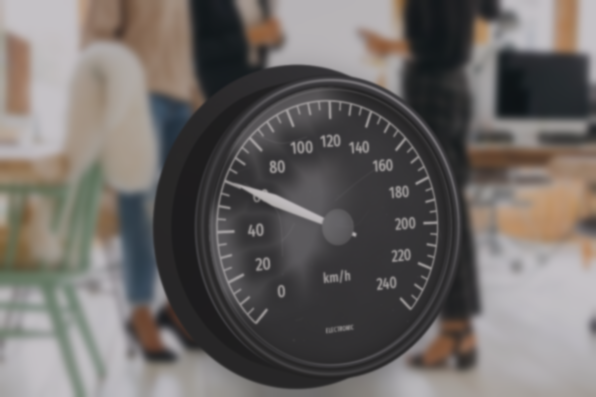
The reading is 60 km/h
